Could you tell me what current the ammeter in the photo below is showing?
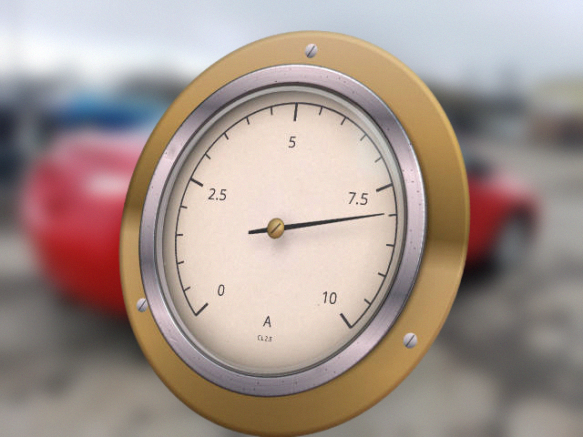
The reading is 8 A
